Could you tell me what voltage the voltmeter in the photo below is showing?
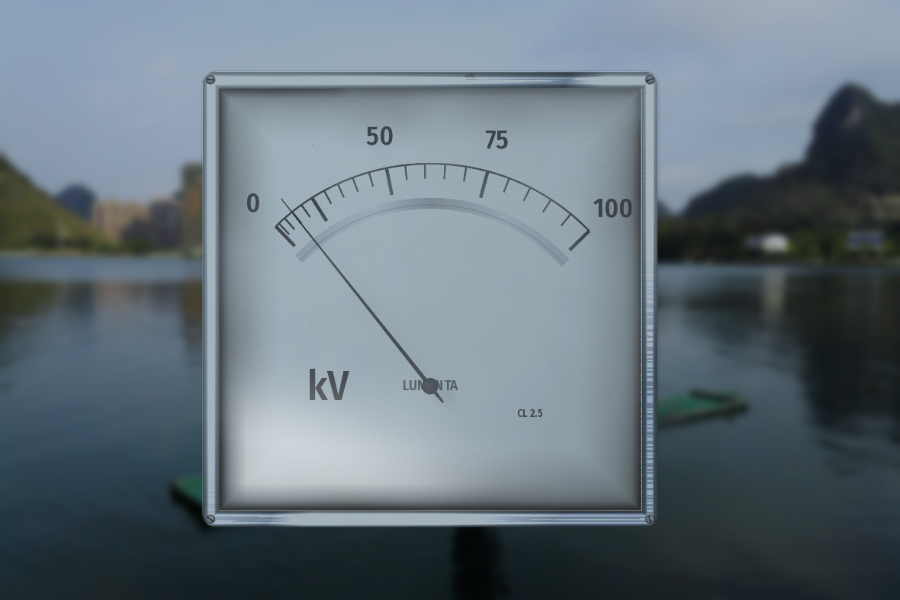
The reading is 15 kV
